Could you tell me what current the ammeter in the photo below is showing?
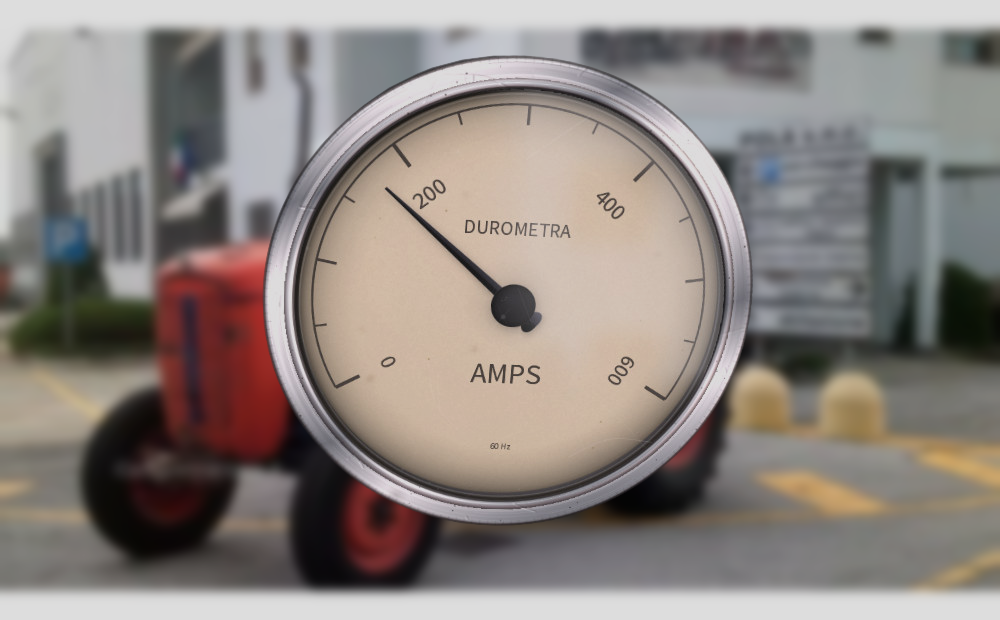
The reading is 175 A
